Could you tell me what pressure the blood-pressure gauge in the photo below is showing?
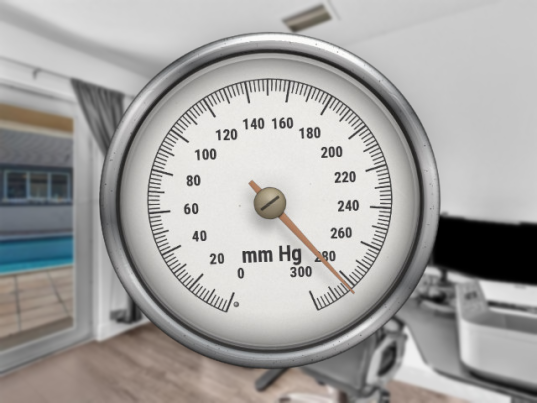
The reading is 282 mmHg
